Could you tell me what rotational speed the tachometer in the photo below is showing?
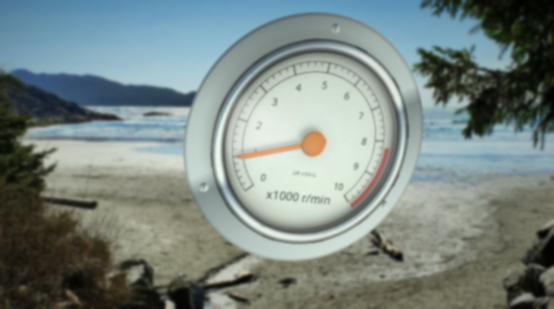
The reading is 1000 rpm
